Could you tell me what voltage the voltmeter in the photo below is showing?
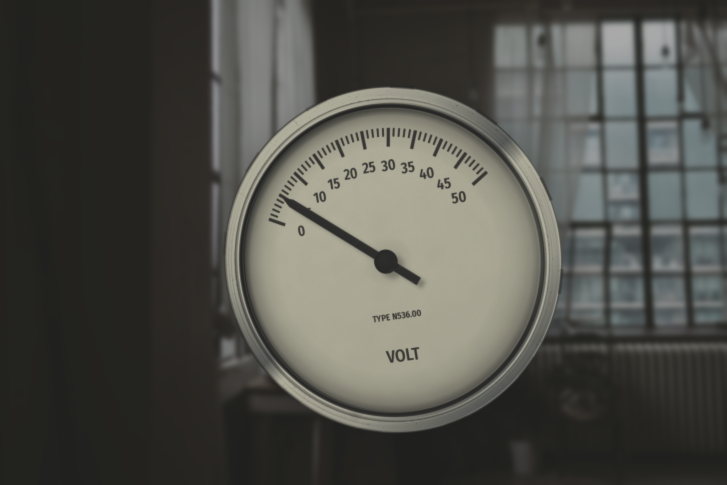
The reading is 5 V
